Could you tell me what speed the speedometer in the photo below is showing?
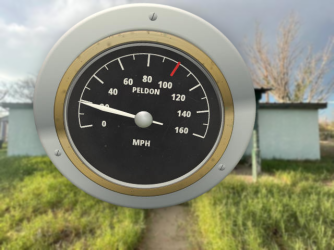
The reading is 20 mph
